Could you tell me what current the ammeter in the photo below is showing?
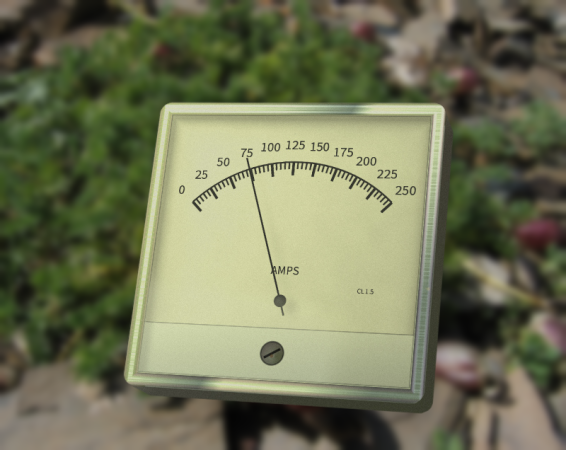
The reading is 75 A
